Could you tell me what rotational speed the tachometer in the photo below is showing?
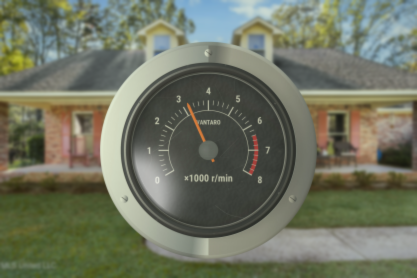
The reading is 3200 rpm
